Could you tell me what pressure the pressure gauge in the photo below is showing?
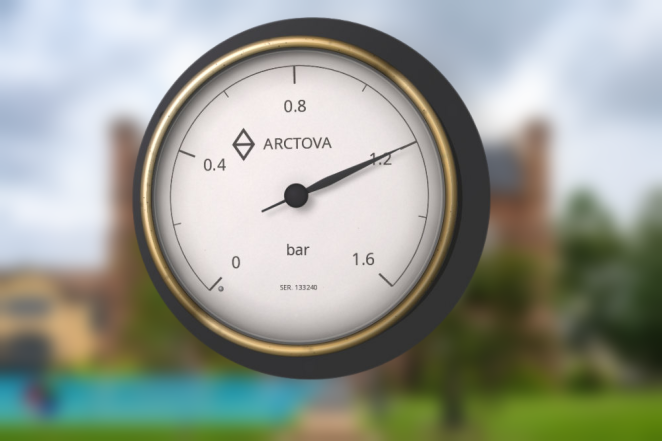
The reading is 1.2 bar
